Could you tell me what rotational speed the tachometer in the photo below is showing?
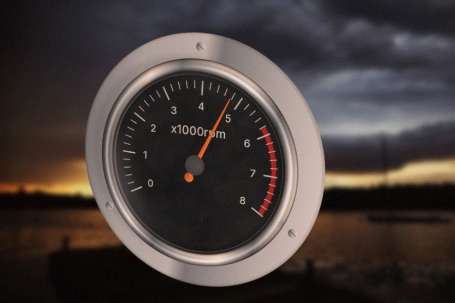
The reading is 4800 rpm
